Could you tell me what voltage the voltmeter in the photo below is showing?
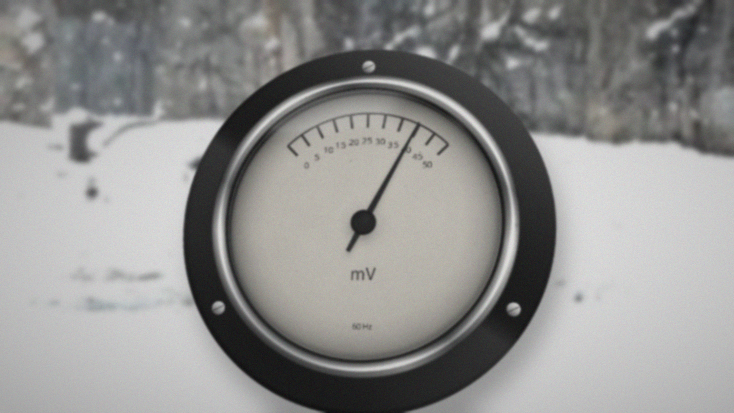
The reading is 40 mV
